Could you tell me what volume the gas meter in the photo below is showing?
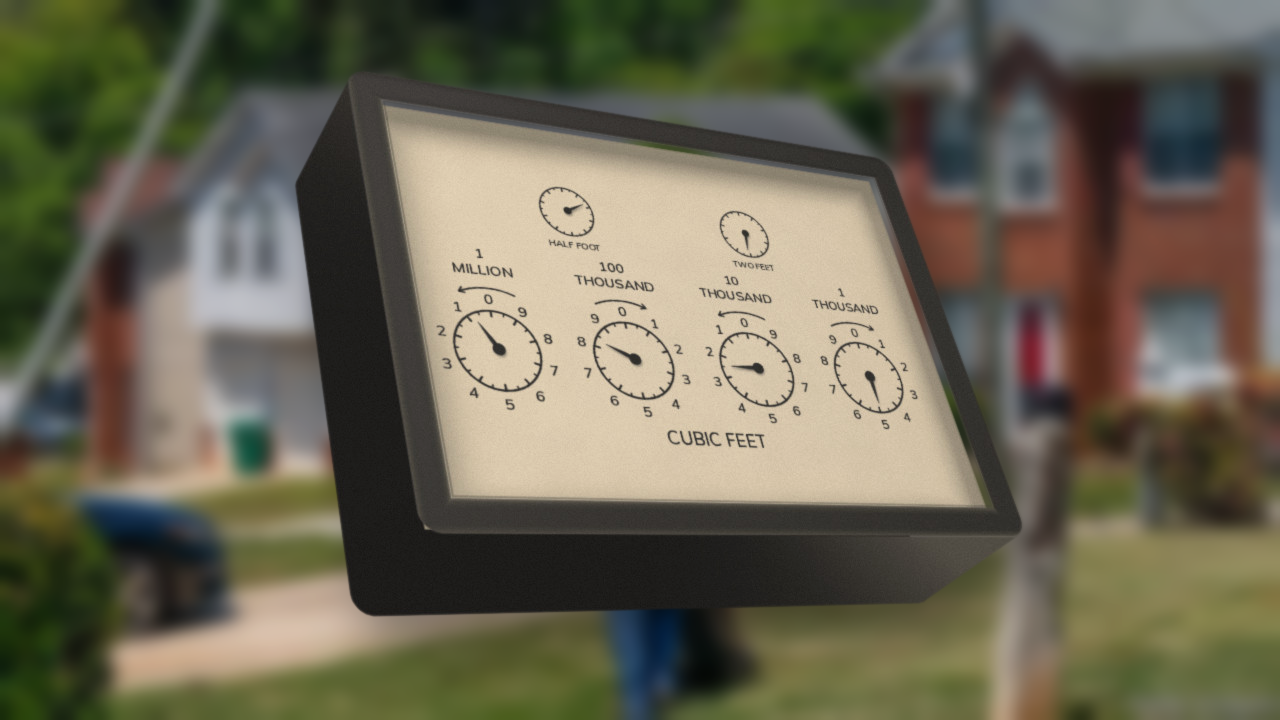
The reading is 82500 ft³
